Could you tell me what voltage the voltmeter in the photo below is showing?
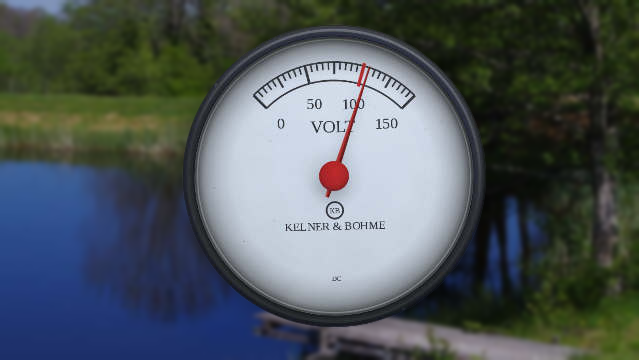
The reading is 105 V
